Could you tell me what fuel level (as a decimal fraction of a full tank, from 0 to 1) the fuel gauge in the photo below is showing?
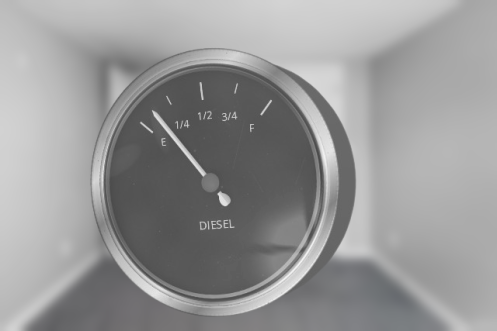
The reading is 0.125
